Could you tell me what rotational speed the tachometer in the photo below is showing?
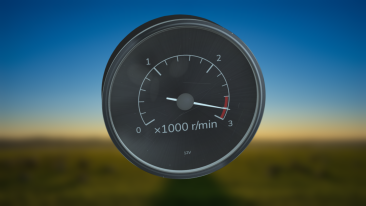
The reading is 2800 rpm
